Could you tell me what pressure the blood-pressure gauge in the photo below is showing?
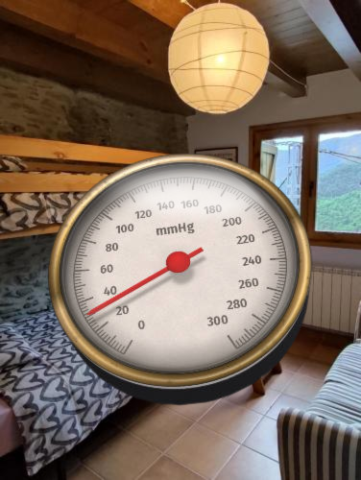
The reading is 30 mmHg
